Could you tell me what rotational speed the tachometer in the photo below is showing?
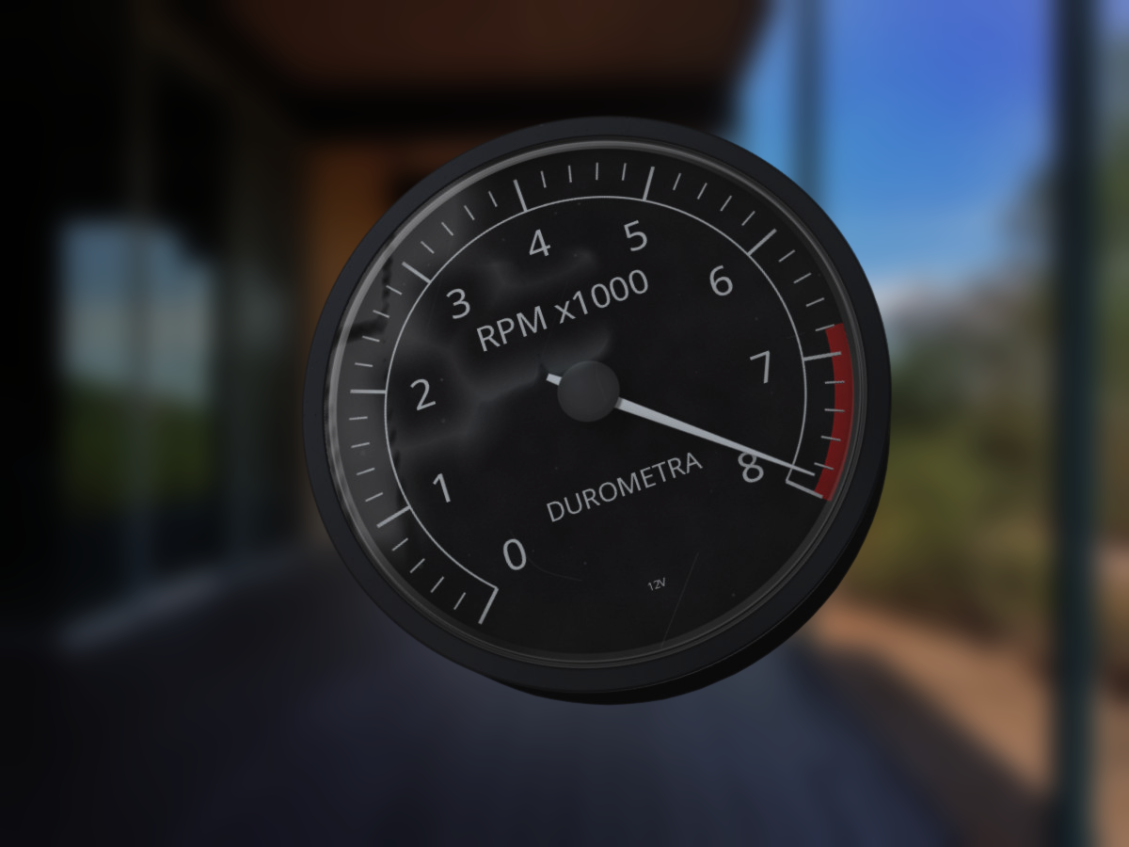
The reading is 7900 rpm
